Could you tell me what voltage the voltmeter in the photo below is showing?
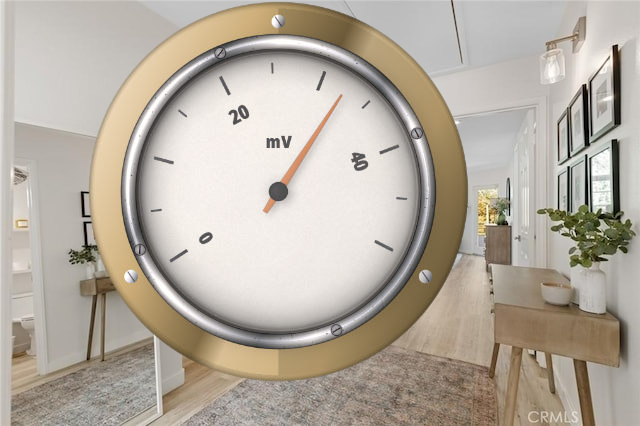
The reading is 32.5 mV
